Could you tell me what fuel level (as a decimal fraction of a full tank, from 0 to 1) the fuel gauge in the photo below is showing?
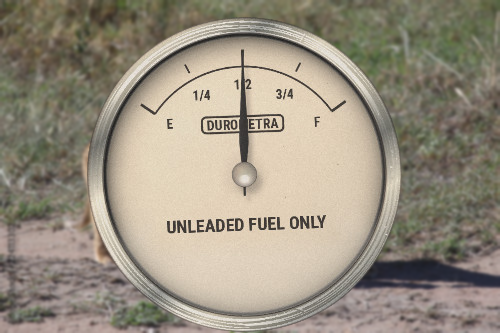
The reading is 0.5
